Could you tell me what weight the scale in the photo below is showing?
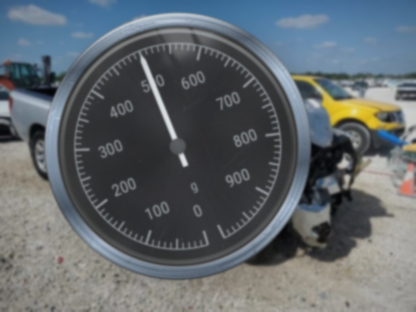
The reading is 500 g
